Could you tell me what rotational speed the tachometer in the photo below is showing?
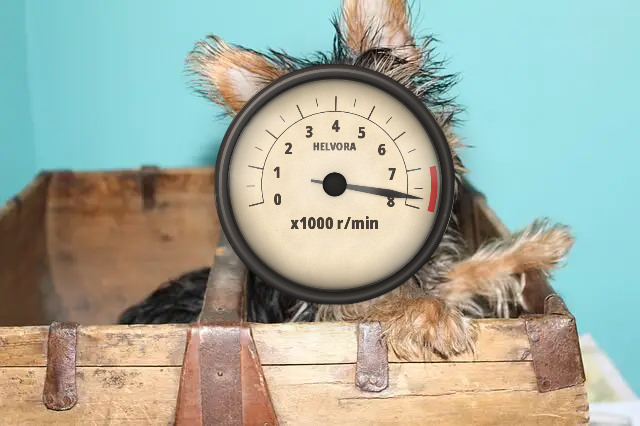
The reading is 7750 rpm
